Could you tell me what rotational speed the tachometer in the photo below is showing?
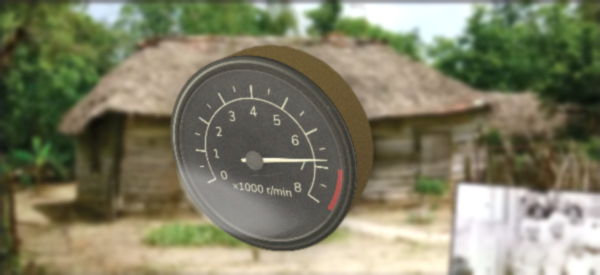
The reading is 6750 rpm
